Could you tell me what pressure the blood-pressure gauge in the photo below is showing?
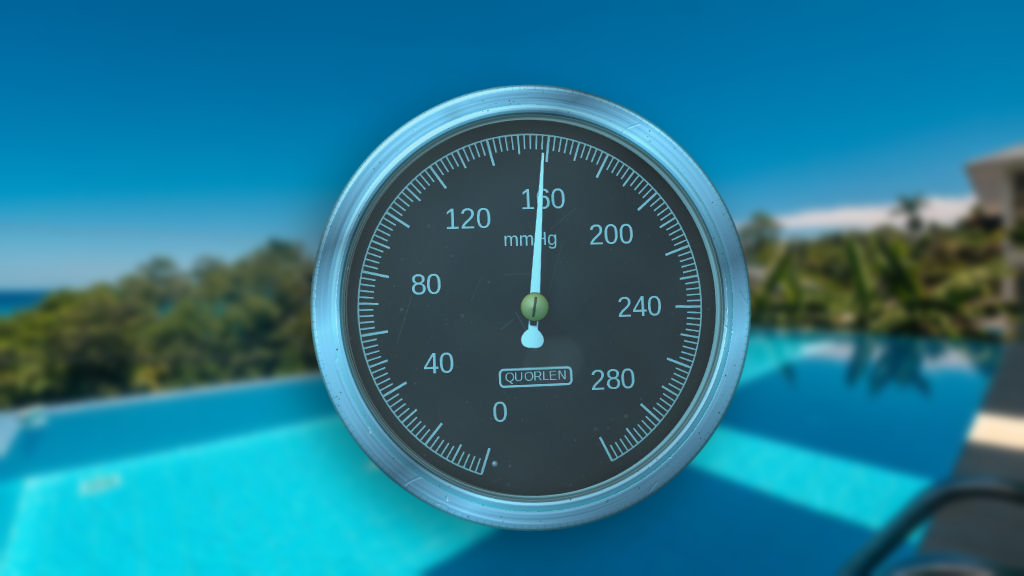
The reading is 158 mmHg
